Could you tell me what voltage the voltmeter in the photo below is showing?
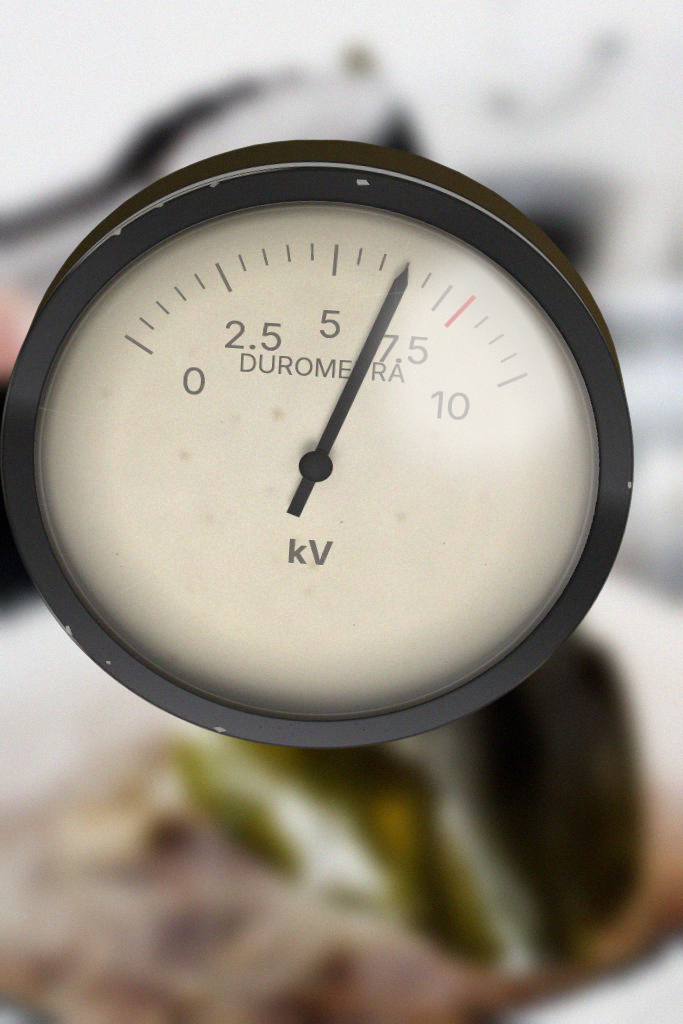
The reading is 6.5 kV
